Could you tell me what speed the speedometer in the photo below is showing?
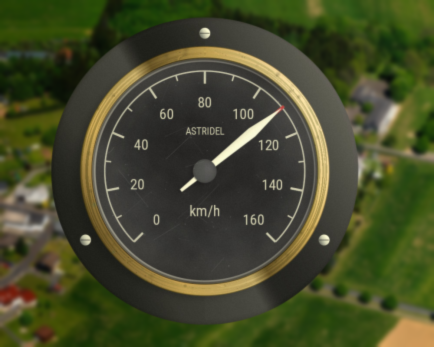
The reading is 110 km/h
